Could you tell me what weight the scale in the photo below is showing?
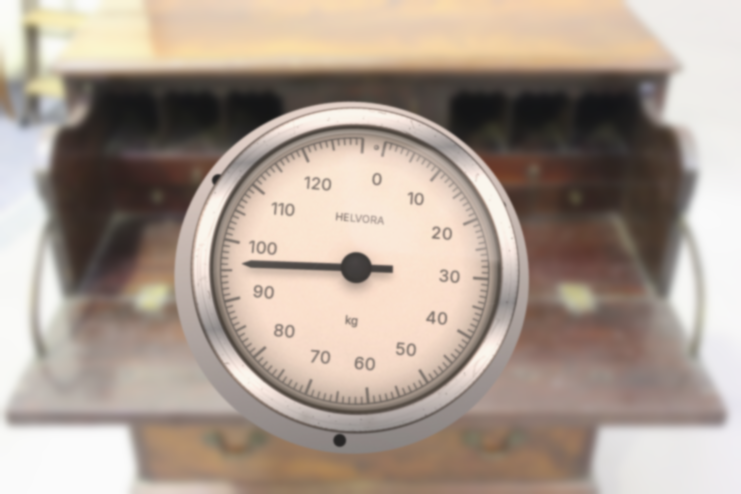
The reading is 96 kg
